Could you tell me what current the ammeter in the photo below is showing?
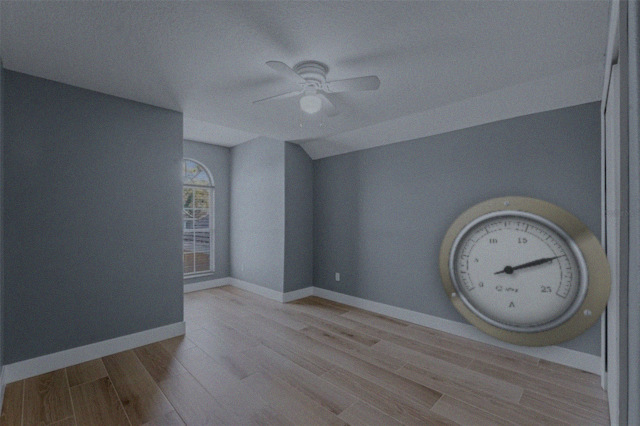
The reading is 20 A
